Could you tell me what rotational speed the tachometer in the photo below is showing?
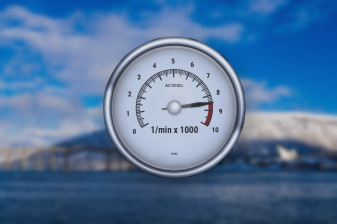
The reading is 8500 rpm
